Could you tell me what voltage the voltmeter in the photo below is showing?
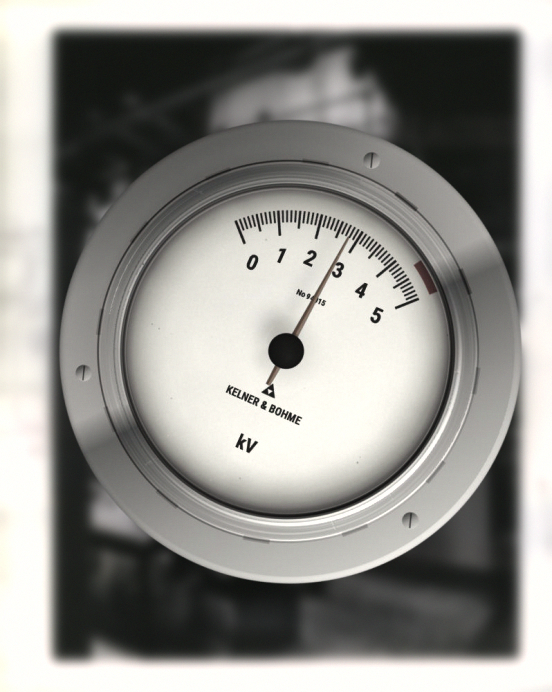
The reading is 2.8 kV
